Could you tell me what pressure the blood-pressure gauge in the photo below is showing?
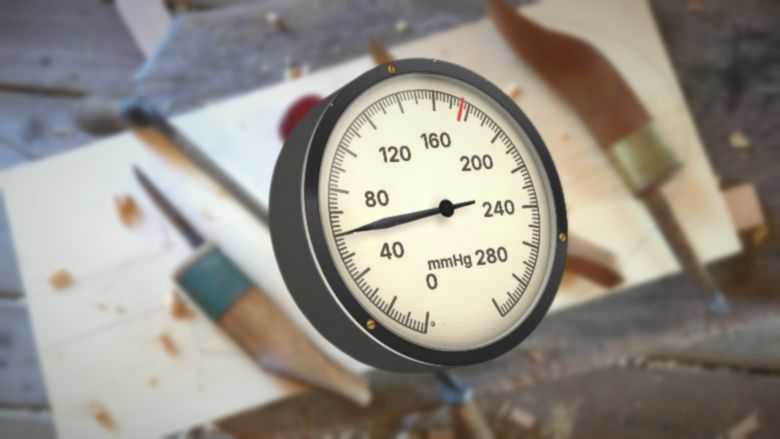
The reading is 60 mmHg
